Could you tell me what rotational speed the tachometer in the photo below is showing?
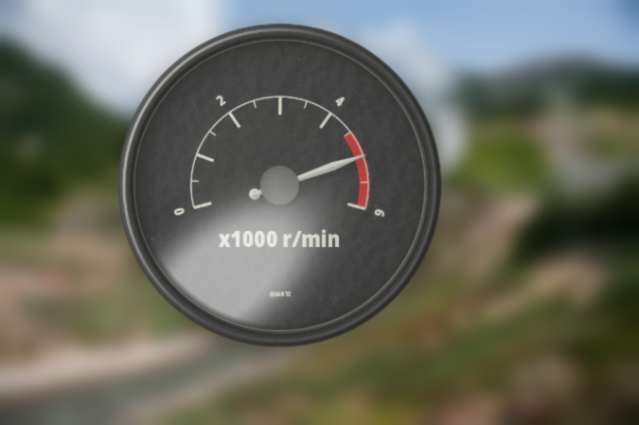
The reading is 5000 rpm
